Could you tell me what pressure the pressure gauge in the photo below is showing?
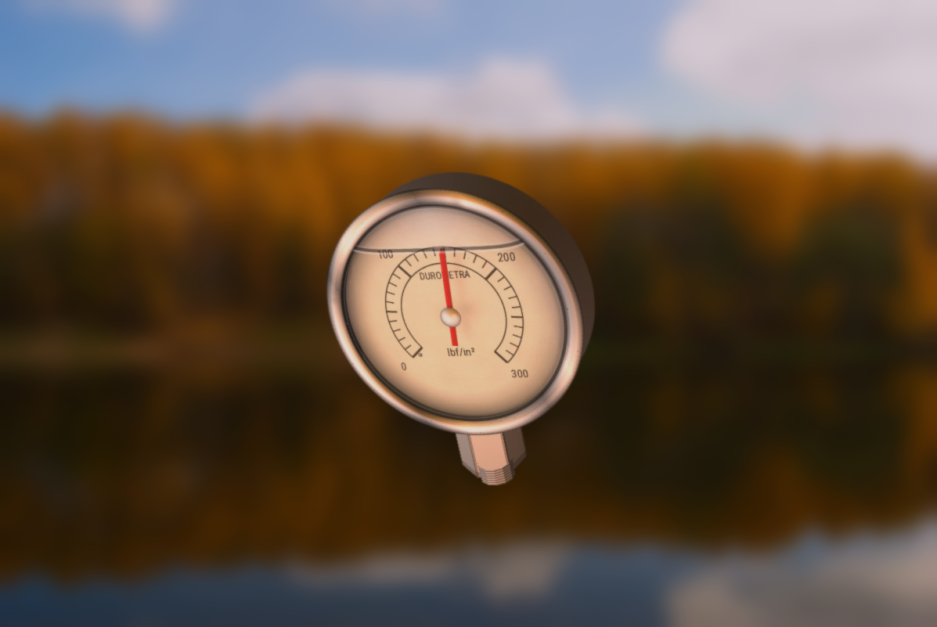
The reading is 150 psi
